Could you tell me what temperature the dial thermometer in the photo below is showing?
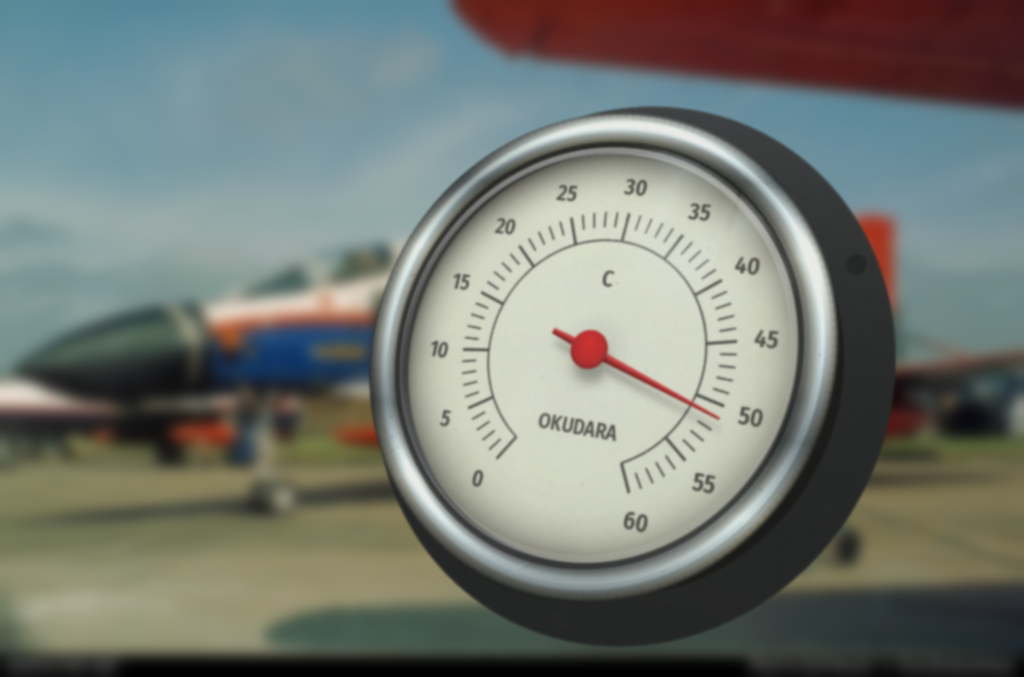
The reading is 51 °C
